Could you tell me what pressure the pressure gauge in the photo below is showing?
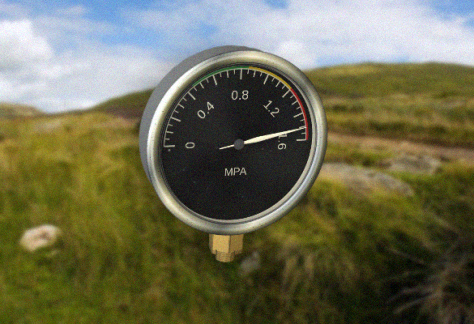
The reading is 1.5 MPa
